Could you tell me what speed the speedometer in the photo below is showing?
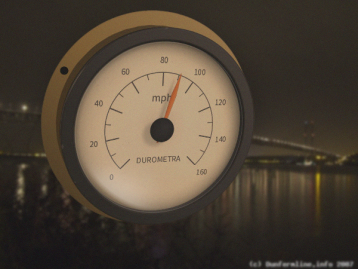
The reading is 90 mph
